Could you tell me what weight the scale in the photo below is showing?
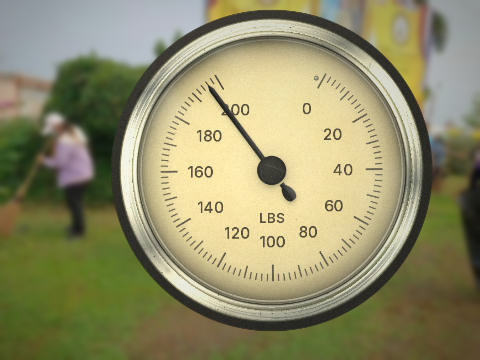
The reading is 196 lb
